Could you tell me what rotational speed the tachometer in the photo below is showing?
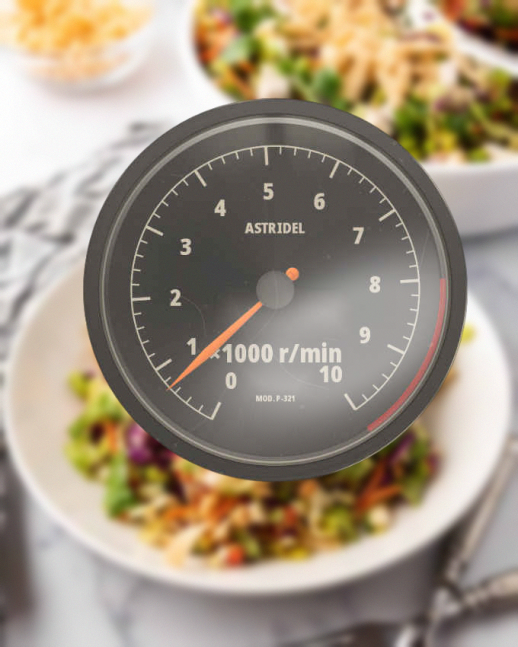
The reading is 700 rpm
